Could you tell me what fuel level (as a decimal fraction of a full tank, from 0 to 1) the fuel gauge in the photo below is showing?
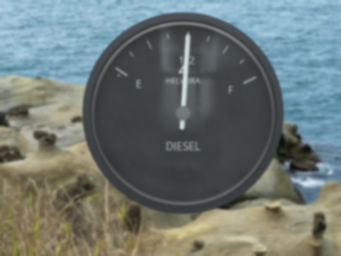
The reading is 0.5
